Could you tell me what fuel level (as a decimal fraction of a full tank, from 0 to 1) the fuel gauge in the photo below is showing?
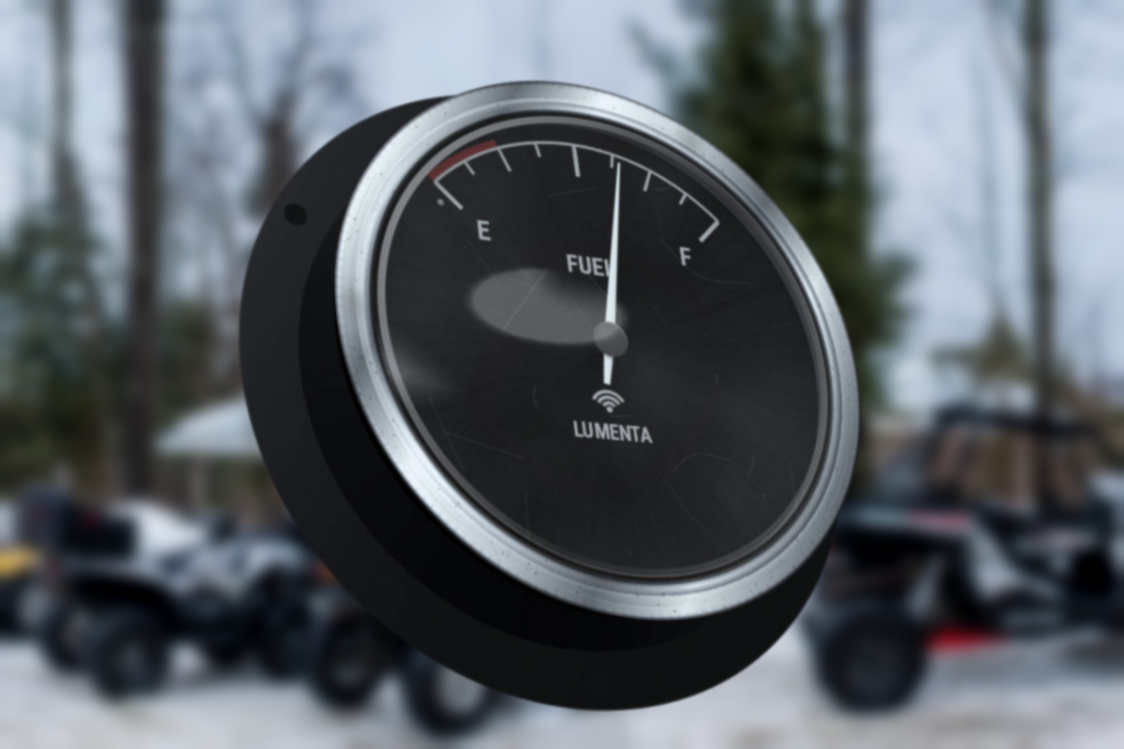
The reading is 0.625
